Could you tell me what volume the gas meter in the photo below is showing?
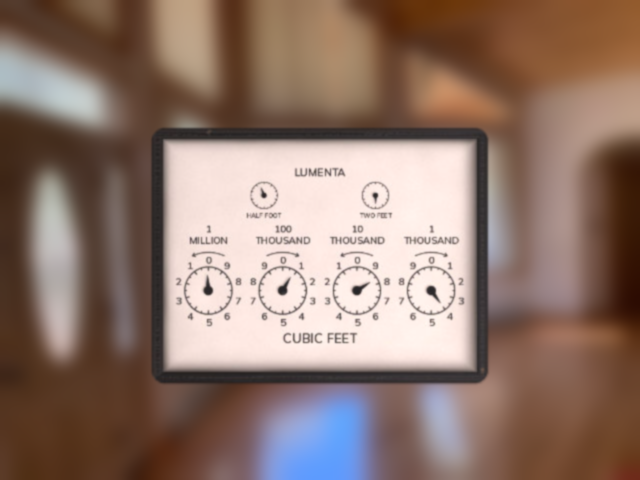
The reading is 8400 ft³
